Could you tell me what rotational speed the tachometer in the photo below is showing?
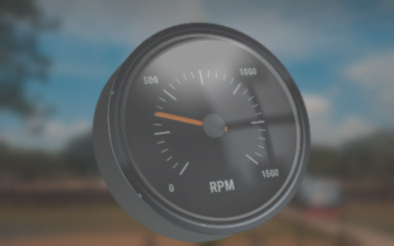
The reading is 350 rpm
